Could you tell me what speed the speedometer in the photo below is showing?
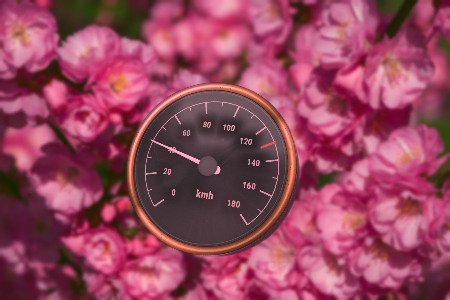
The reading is 40 km/h
